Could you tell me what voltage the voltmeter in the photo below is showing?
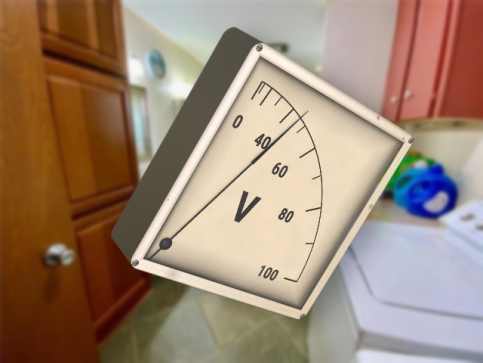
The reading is 45 V
